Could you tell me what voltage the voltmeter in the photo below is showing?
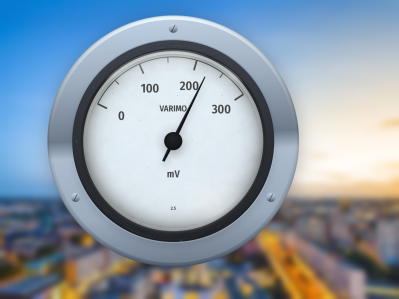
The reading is 225 mV
